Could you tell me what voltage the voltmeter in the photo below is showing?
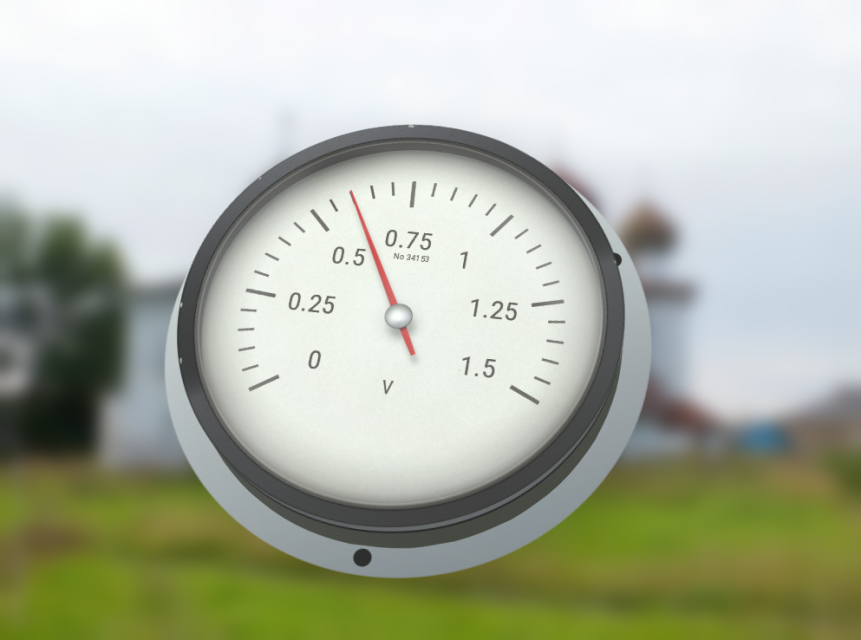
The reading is 0.6 V
